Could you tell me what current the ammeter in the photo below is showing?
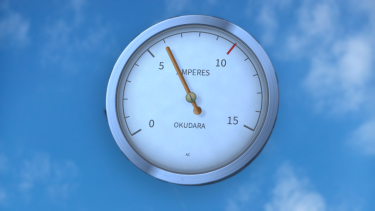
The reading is 6 A
